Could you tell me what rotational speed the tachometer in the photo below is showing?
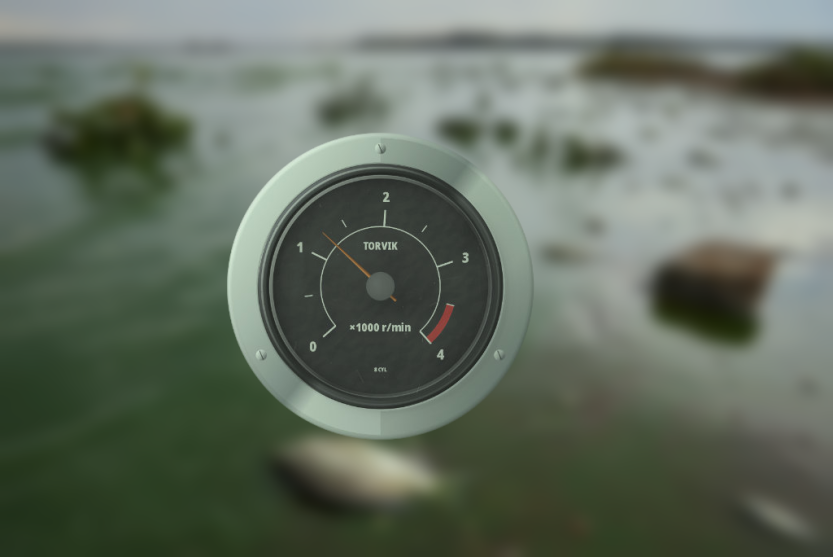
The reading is 1250 rpm
